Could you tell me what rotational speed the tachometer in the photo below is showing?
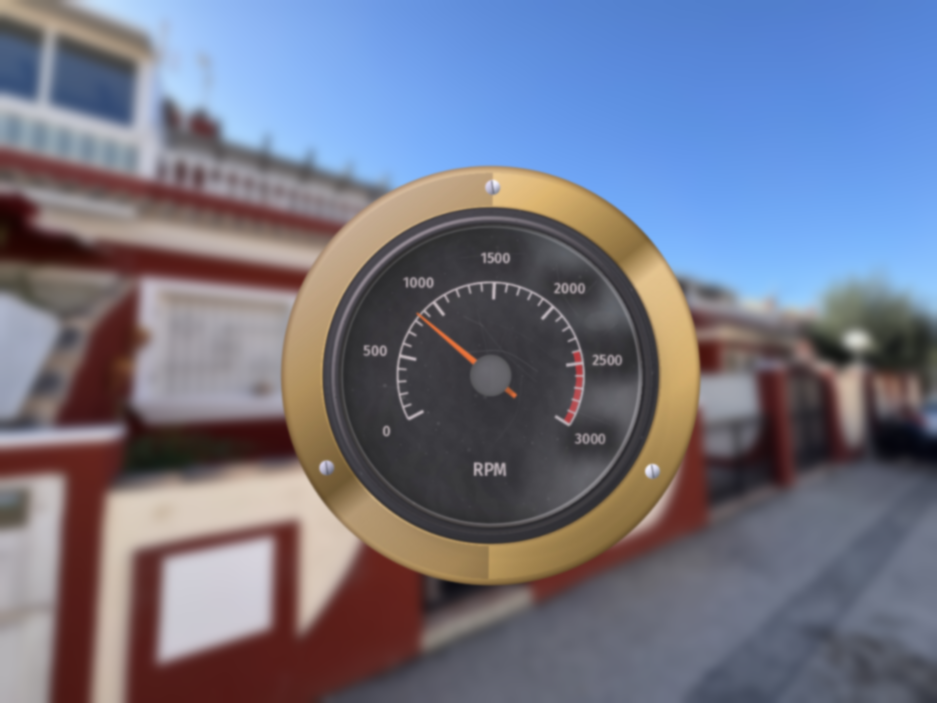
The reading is 850 rpm
